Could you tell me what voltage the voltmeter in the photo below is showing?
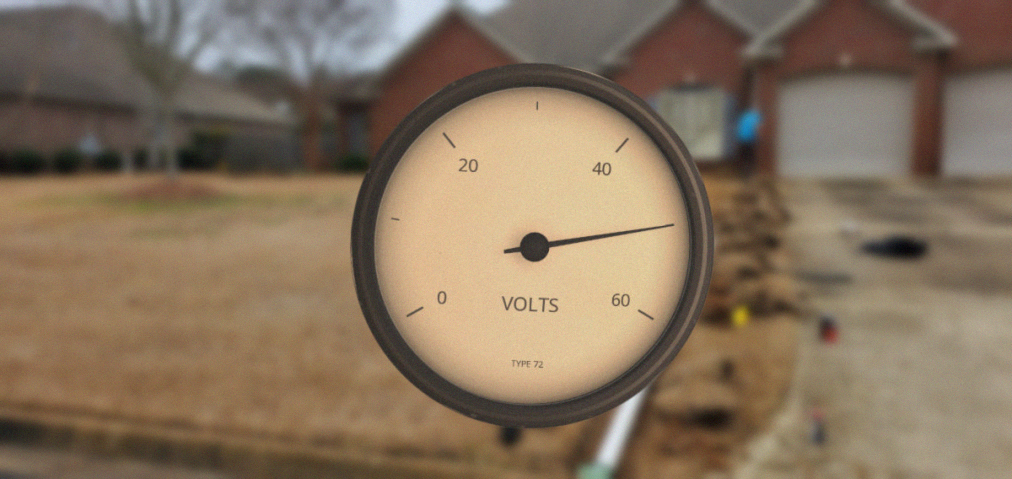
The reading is 50 V
